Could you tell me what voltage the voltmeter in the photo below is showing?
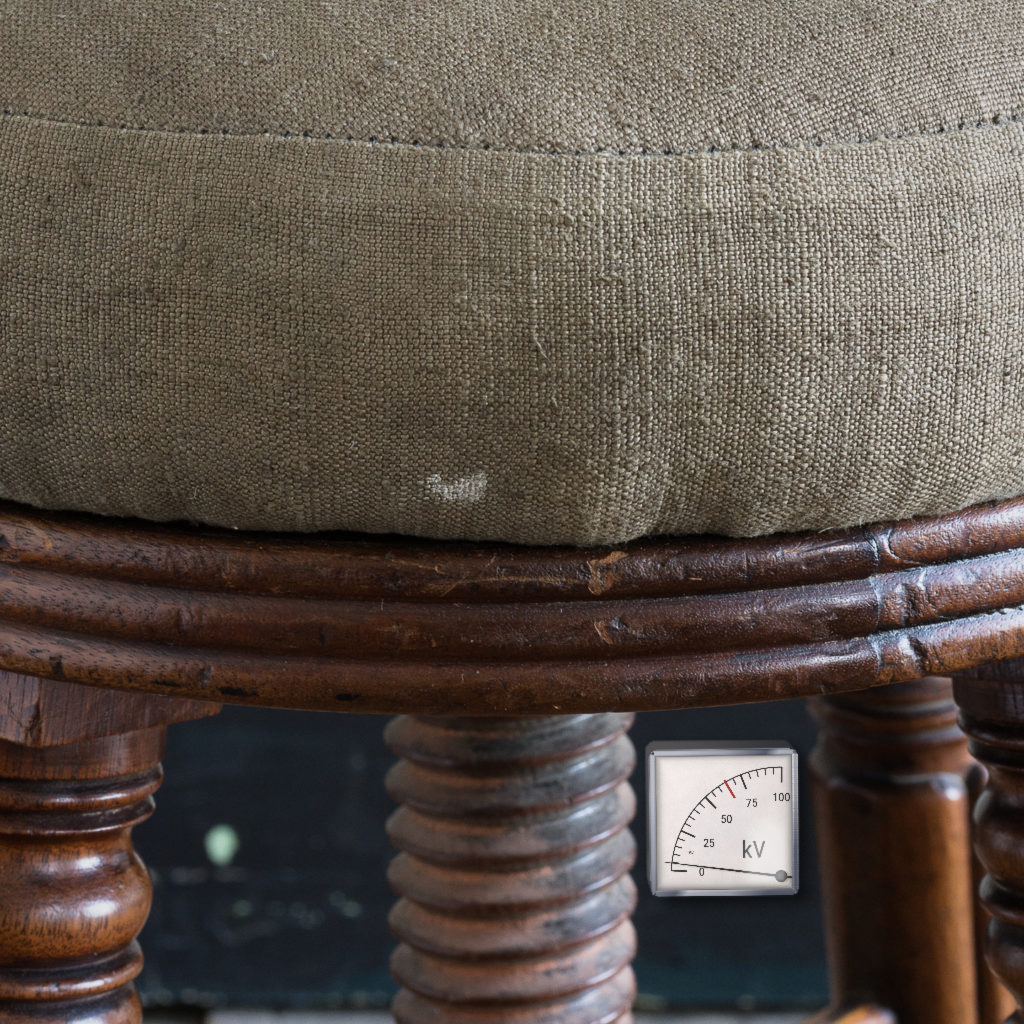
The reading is 5 kV
